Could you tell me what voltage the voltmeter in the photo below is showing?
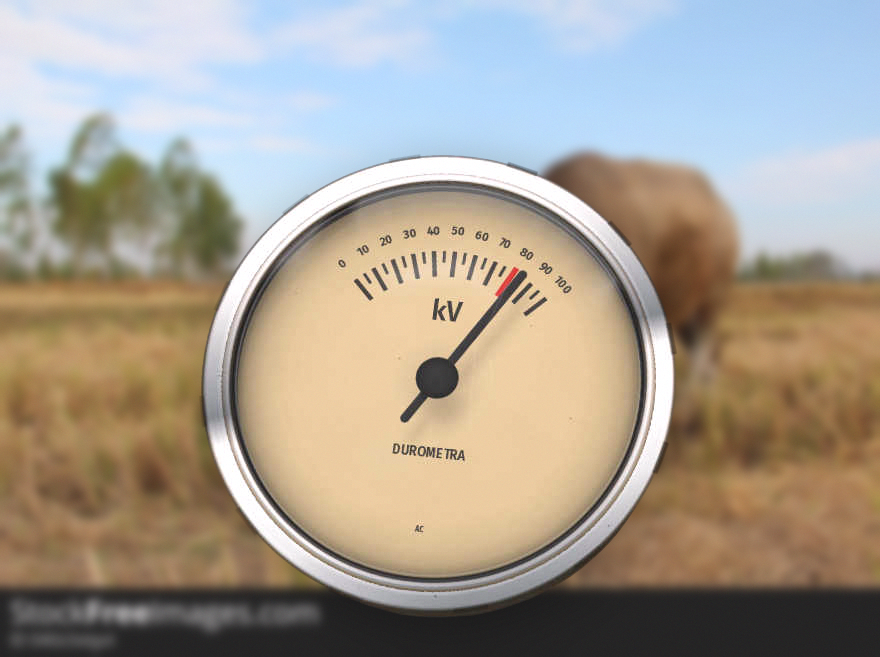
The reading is 85 kV
